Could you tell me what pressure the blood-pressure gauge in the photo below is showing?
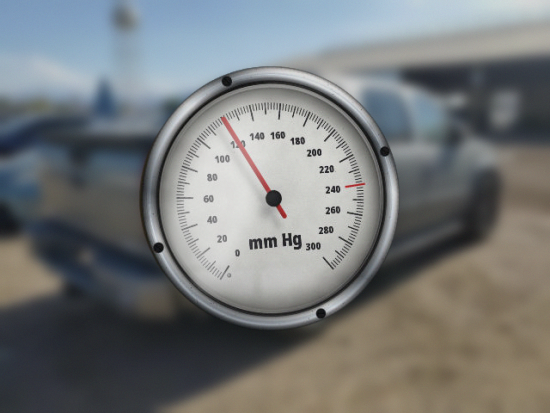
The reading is 120 mmHg
